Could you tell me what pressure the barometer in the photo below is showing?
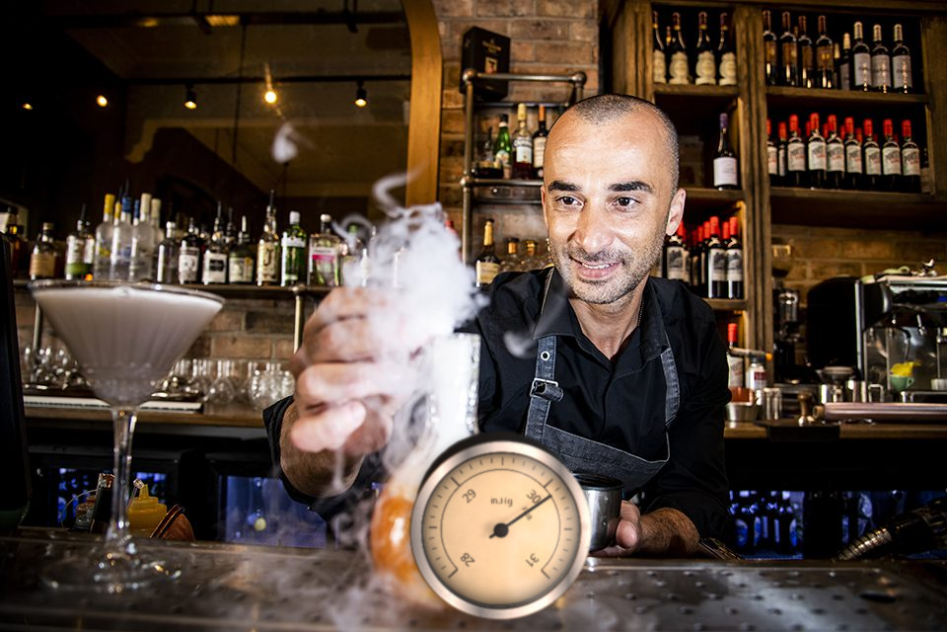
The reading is 30.1 inHg
